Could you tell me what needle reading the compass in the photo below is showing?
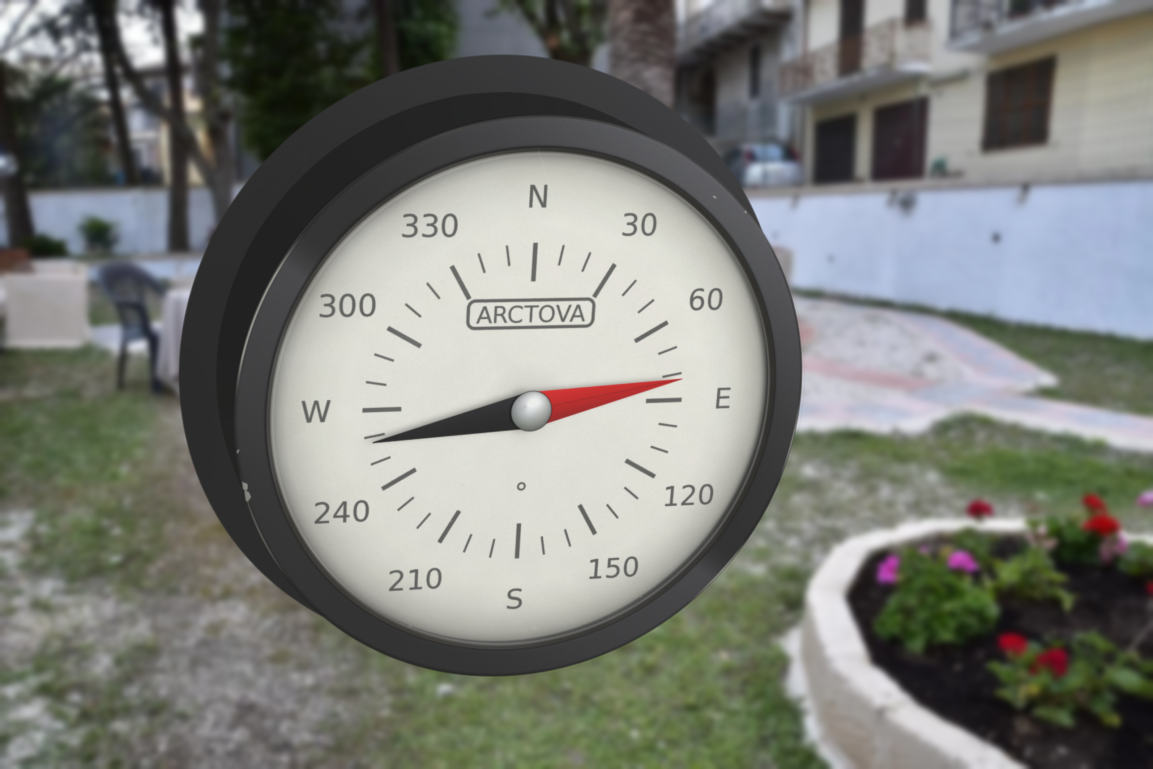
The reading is 80 °
